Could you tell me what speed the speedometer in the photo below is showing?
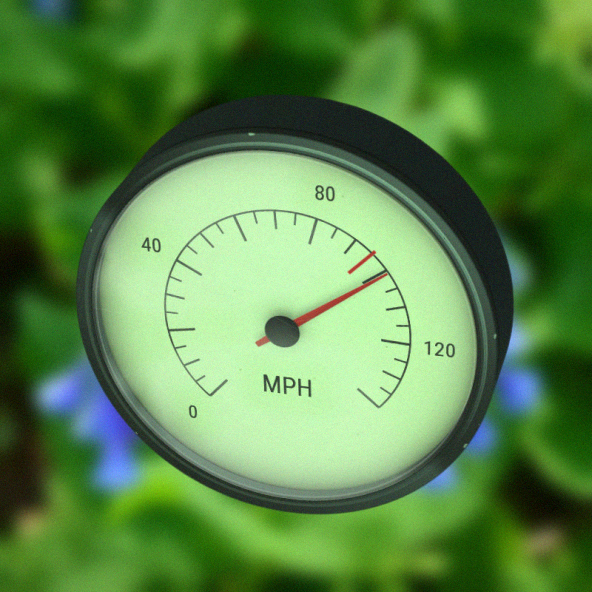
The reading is 100 mph
